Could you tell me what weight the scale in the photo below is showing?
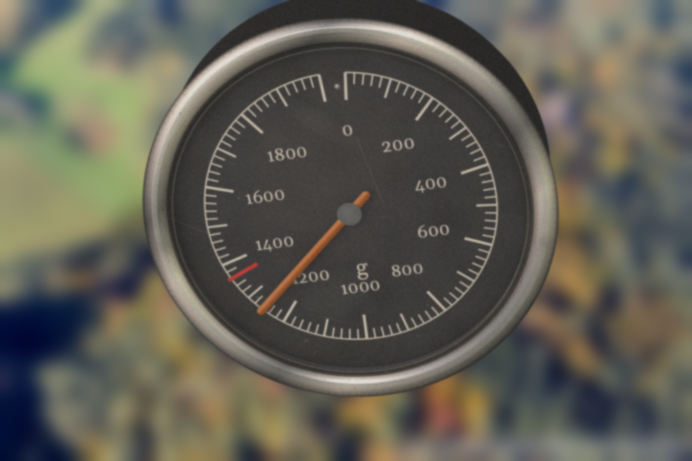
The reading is 1260 g
